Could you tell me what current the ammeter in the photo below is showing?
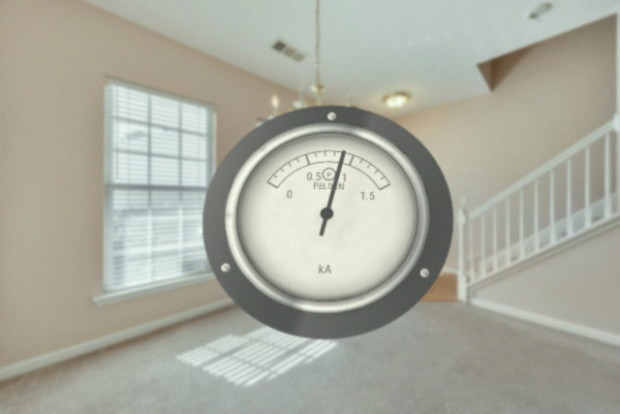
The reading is 0.9 kA
